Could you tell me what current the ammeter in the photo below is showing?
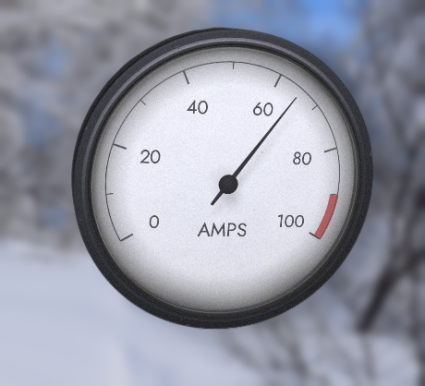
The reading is 65 A
